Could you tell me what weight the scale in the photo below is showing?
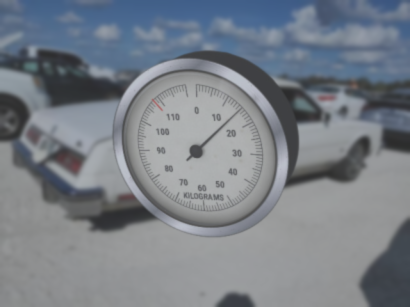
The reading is 15 kg
